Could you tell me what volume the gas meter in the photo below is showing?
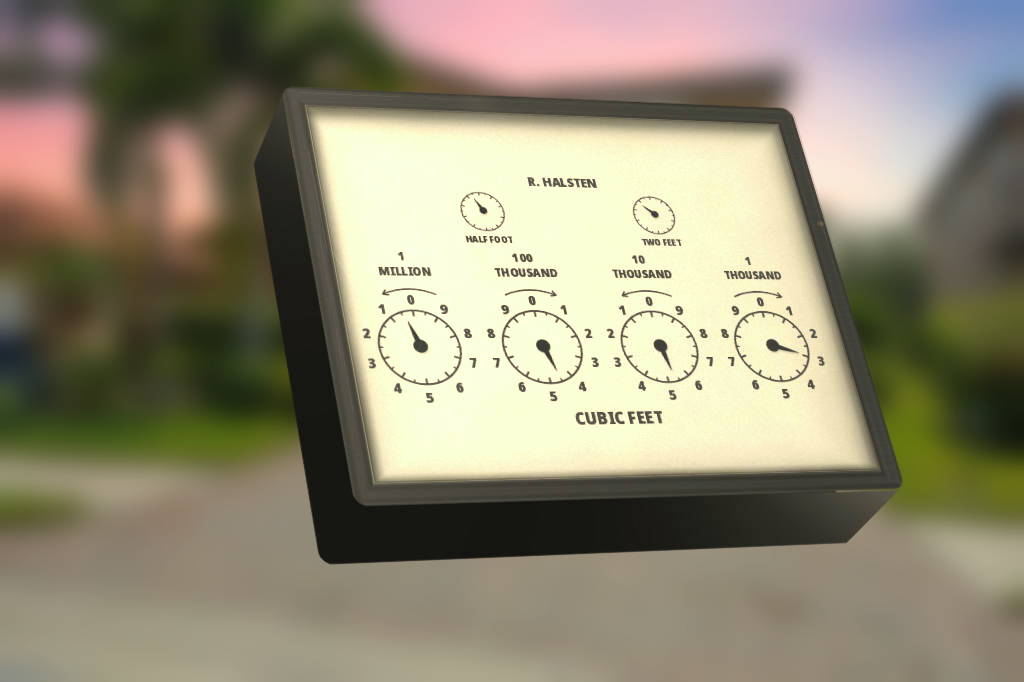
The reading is 45300 ft³
